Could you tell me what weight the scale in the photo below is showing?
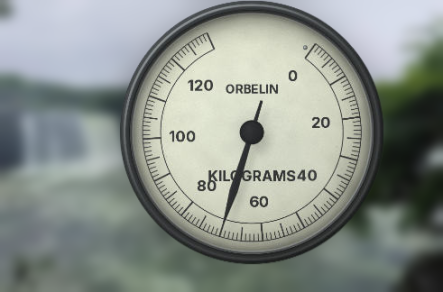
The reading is 70 kg
